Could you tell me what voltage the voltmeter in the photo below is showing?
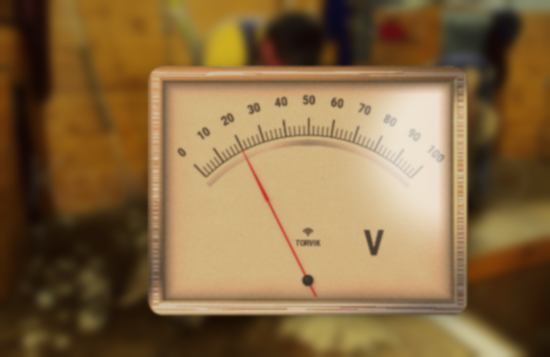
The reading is 20 V
